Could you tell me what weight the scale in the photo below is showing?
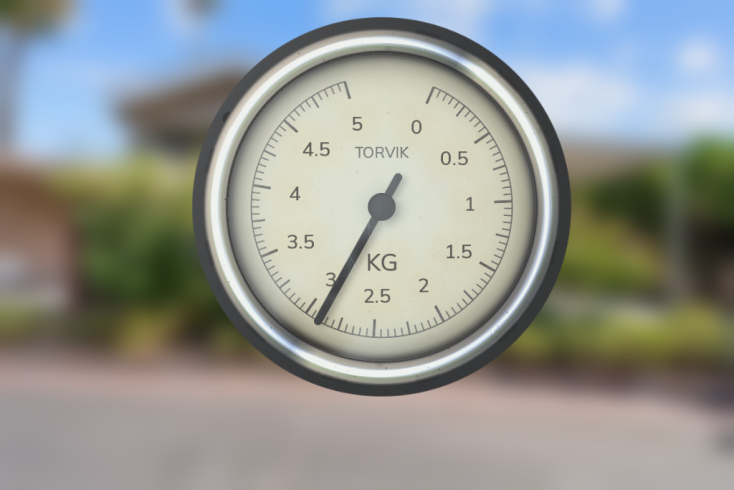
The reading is 2.9 kg
